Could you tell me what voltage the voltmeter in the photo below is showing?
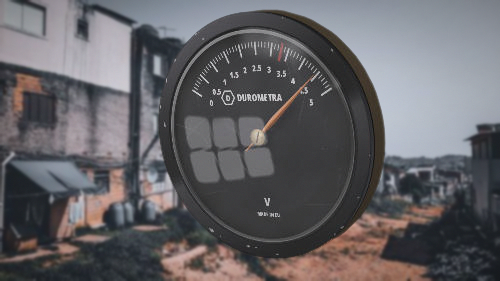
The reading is 4.5 V
